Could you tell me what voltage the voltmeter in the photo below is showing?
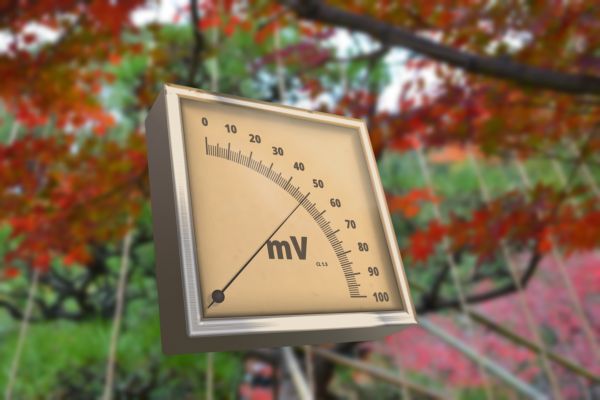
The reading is 50 mV
